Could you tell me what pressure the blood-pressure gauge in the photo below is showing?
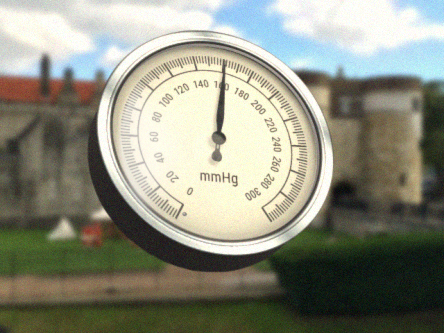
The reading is 160 mmHg
